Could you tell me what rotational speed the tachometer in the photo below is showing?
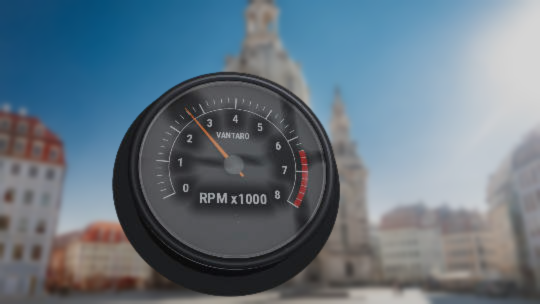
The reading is 2600 rpm
